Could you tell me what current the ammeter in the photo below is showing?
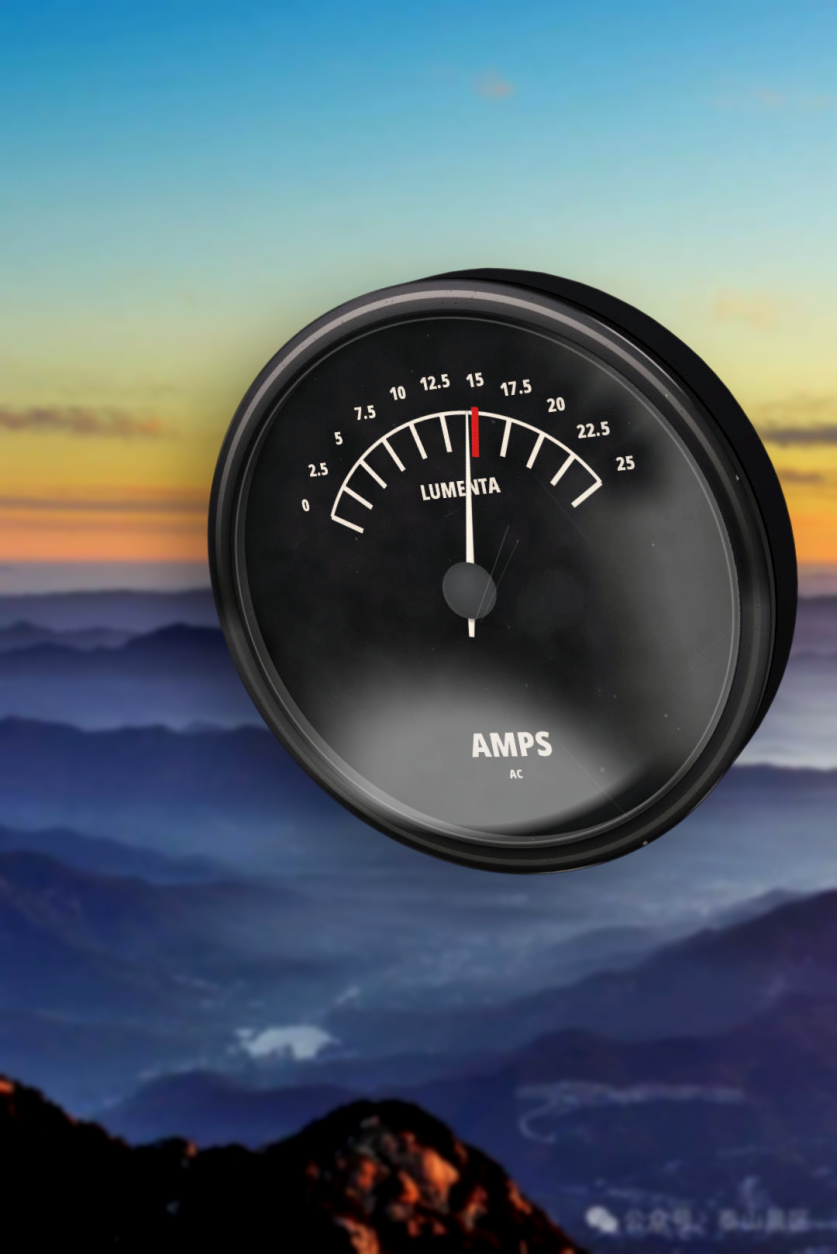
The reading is 15 A
